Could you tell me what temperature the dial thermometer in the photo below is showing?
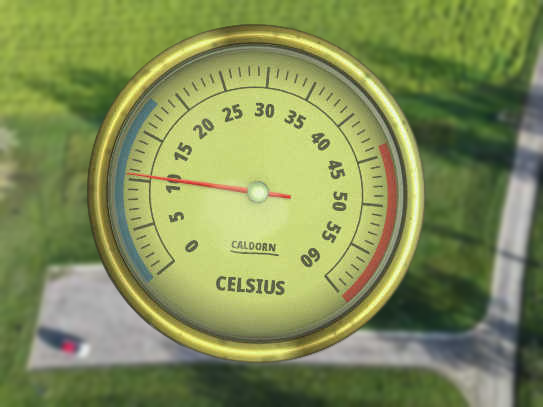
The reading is 10.5 °C
